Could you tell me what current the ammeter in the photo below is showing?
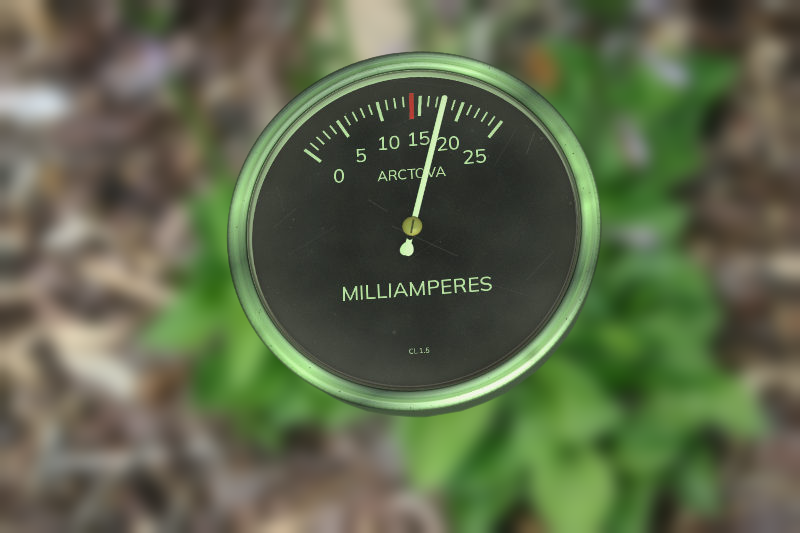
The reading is 18 mA
